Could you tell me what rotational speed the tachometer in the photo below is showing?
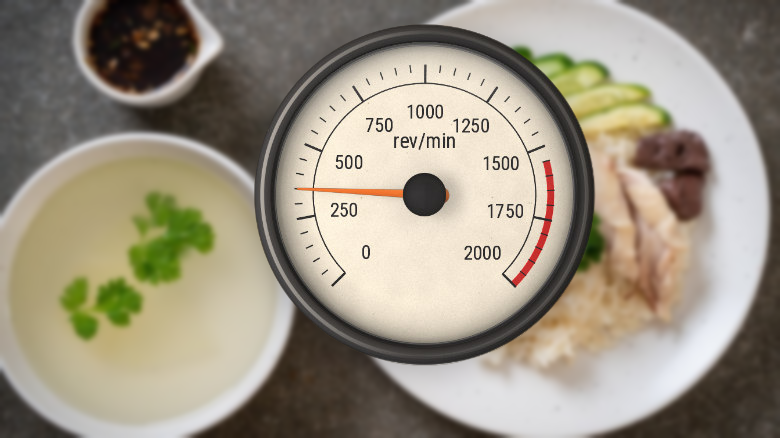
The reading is 350 rpm
